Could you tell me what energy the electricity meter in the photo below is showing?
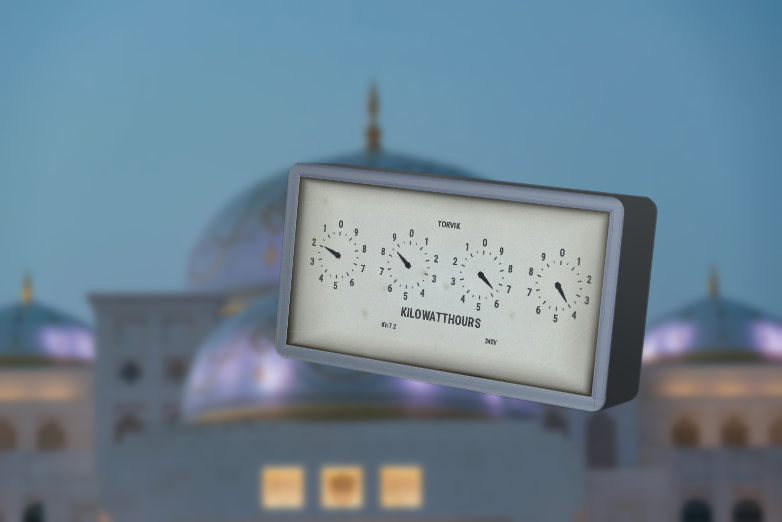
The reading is 1864 kWh
